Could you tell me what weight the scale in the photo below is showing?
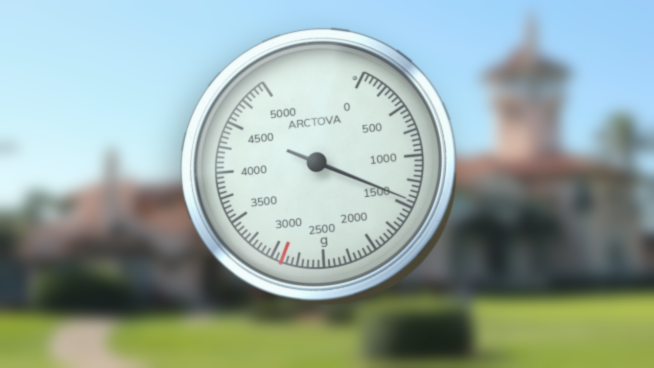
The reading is 1450 g
